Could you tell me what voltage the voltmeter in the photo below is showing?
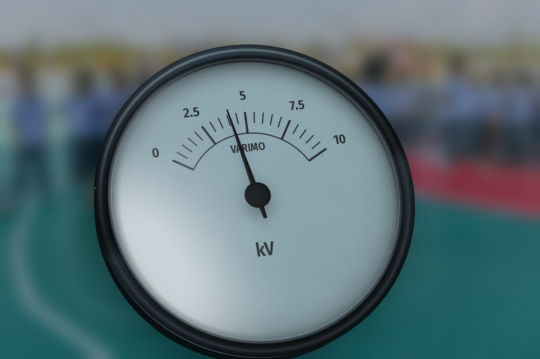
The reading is 4 kV
